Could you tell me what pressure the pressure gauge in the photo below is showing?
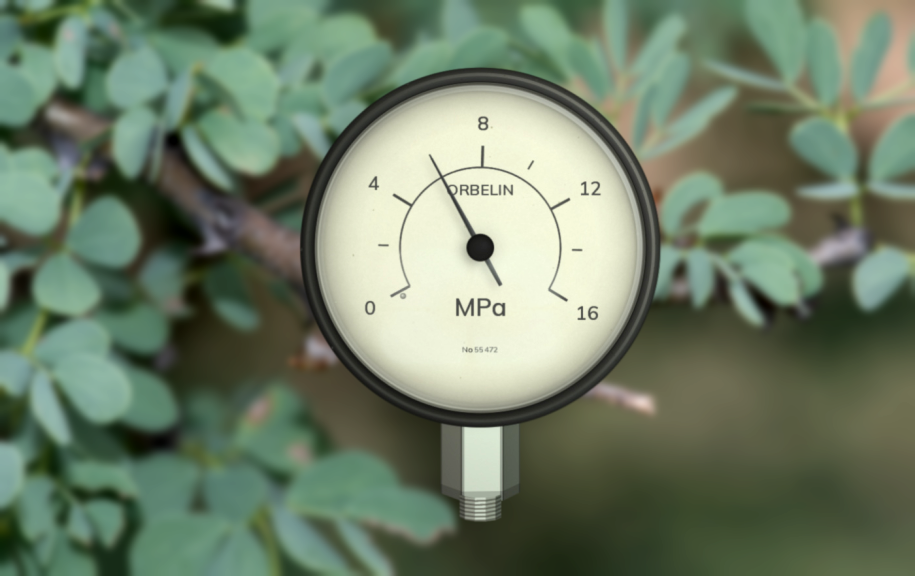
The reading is 6 MPa
